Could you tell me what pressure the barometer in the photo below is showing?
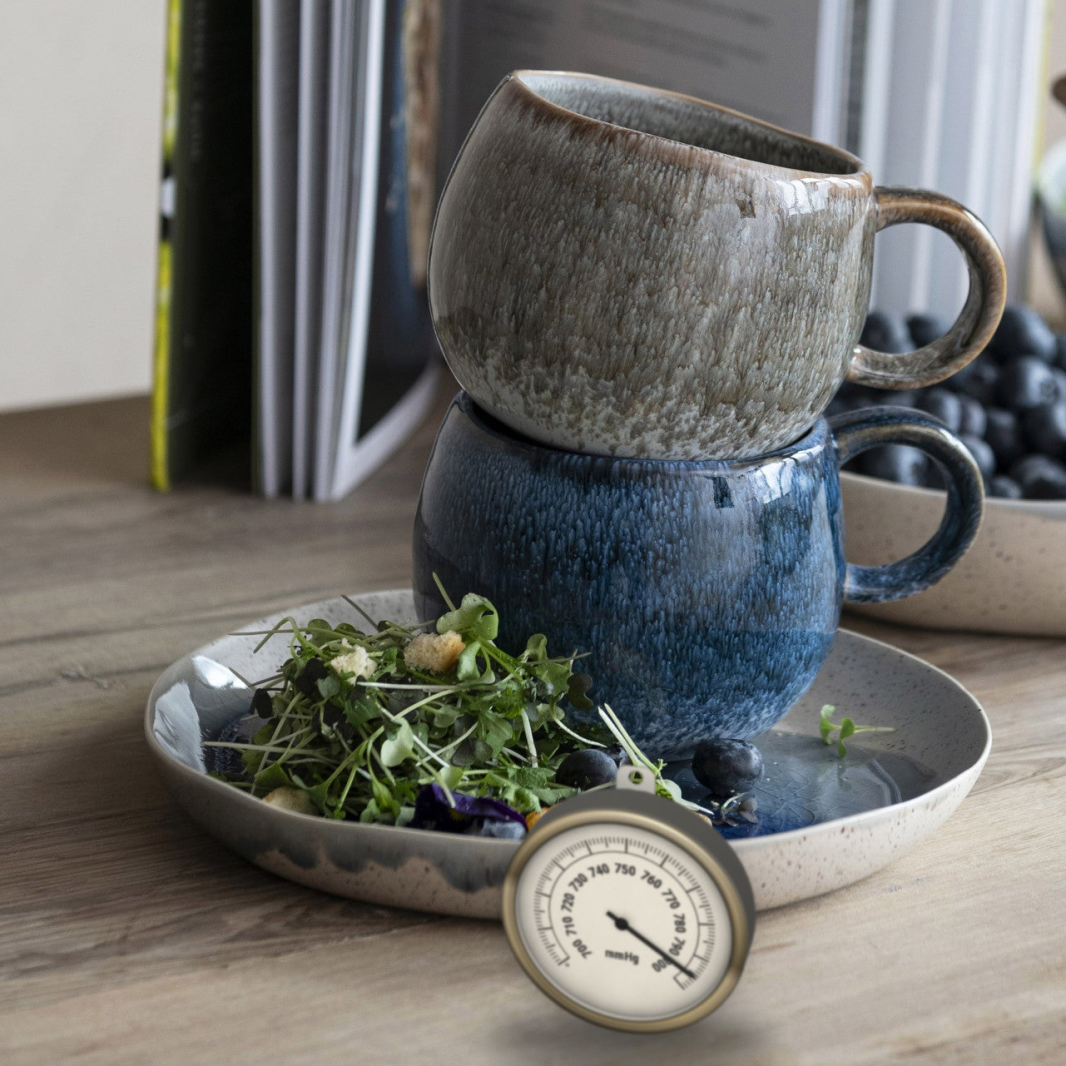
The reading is 795 mmHg
